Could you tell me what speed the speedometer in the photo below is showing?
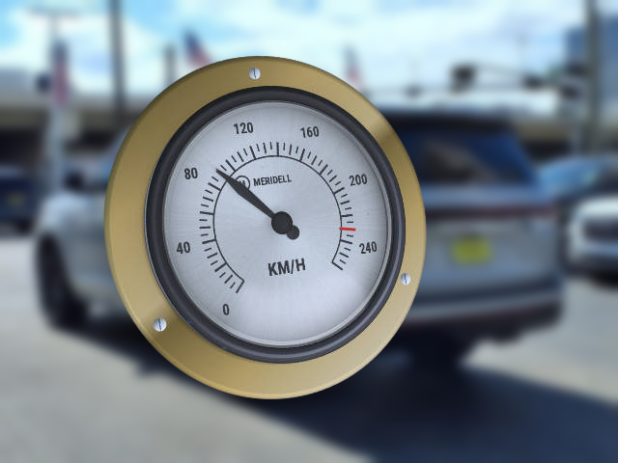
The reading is 90 km/h
